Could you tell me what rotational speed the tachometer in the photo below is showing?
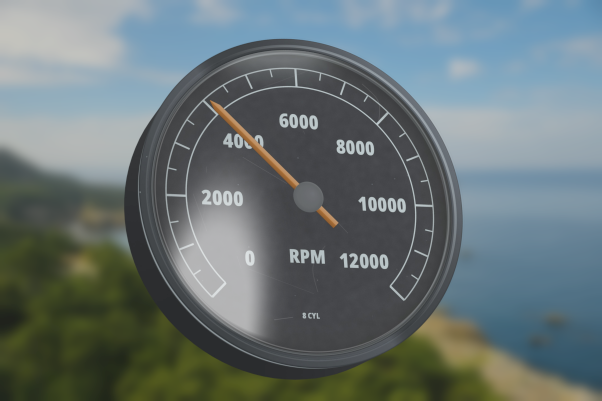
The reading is 4000 rpm
